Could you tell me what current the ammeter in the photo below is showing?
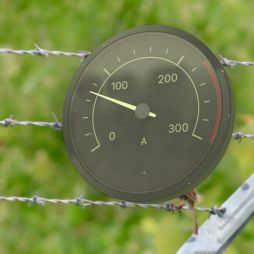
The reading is 70 A
